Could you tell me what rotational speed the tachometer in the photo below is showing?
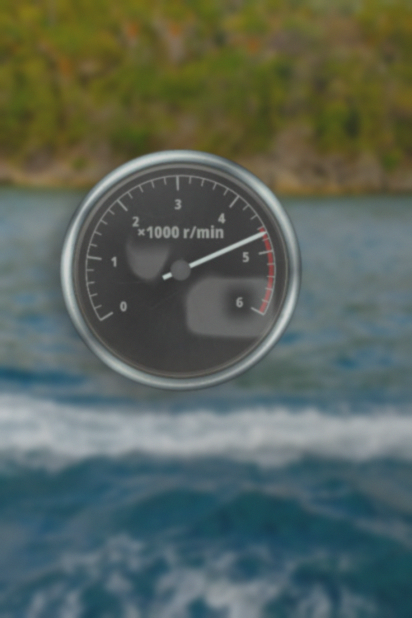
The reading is 4700 rpm
